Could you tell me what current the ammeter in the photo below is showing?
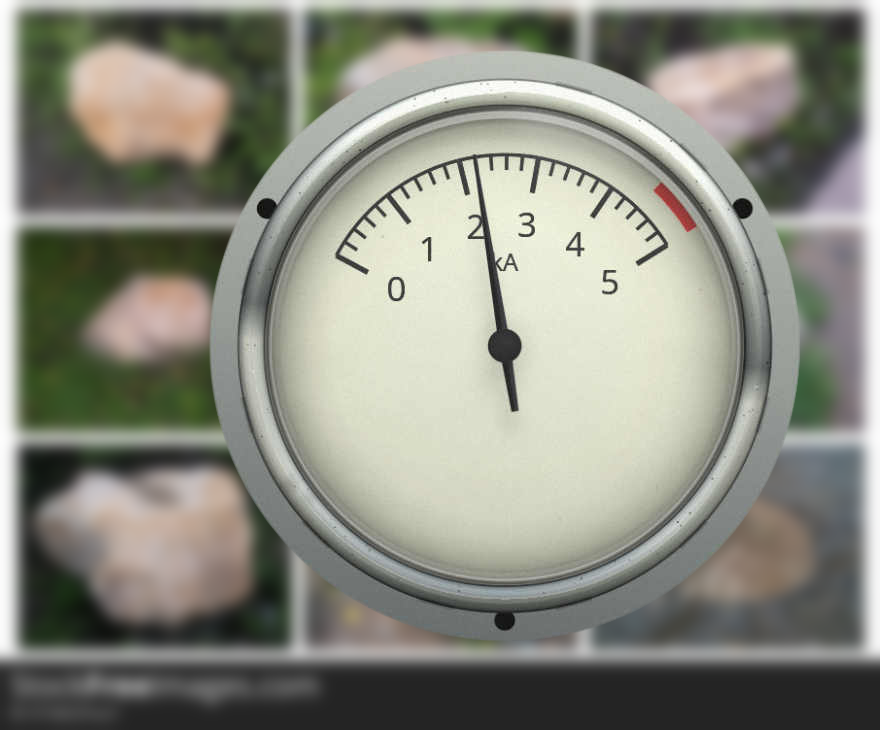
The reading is 2.2 kA
